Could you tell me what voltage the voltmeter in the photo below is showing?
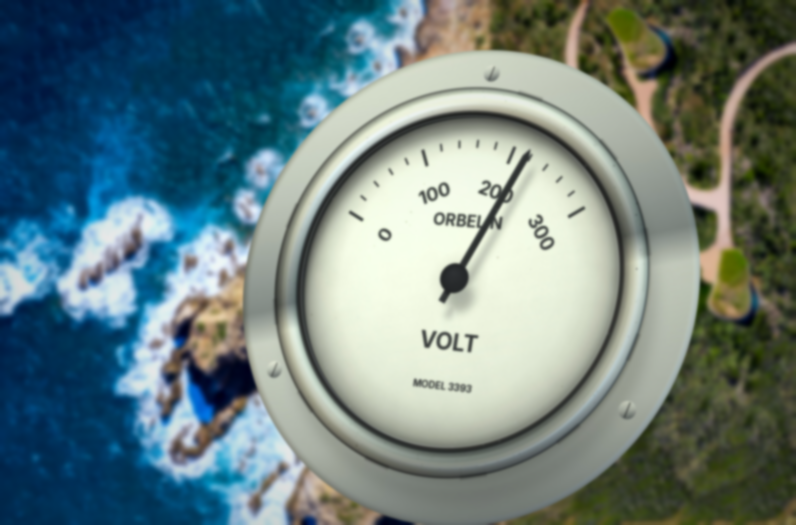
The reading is 220 V
